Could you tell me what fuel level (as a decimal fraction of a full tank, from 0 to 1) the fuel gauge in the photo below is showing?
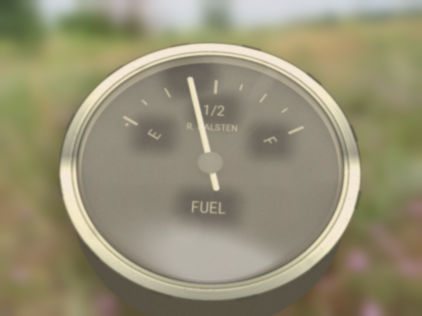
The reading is 0.375
